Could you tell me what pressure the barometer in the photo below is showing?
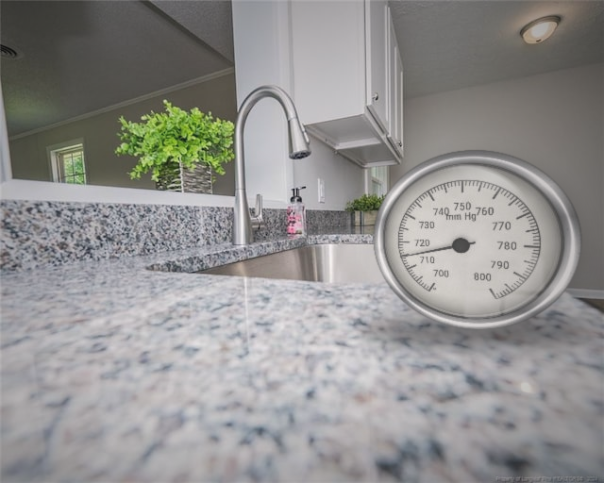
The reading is 715 mmHg
